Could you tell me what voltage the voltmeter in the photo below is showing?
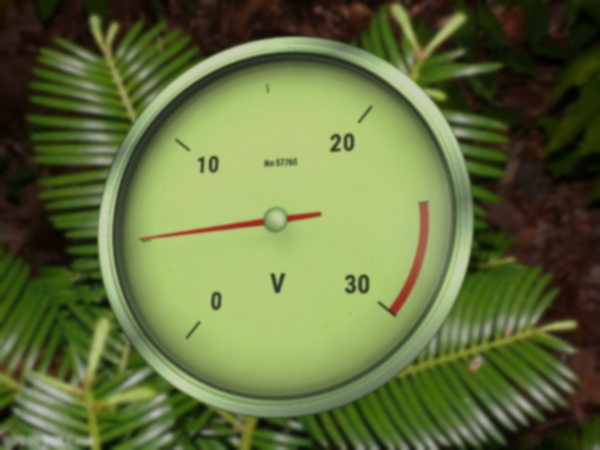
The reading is 5 V
